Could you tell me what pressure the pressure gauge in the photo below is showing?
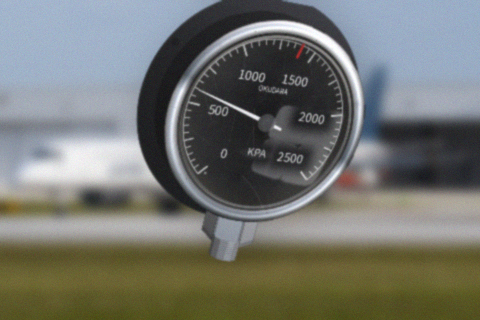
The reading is 600 kPa
